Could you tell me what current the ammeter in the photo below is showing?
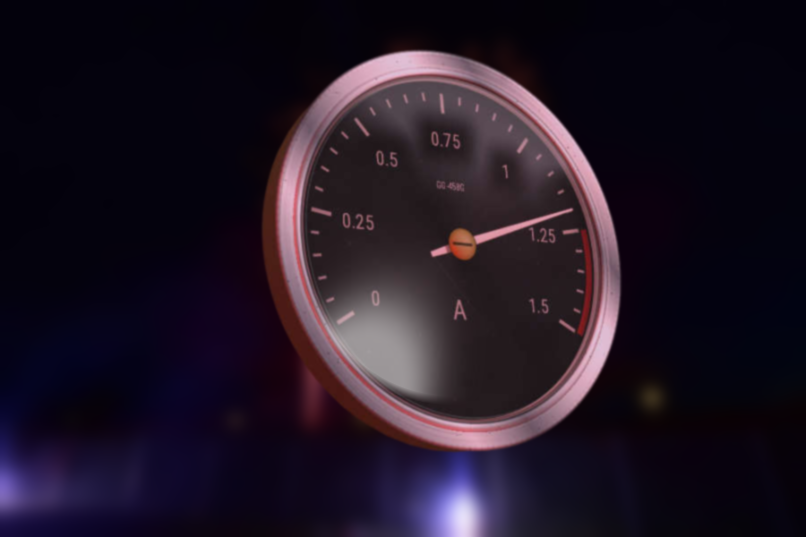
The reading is 1.2 A
